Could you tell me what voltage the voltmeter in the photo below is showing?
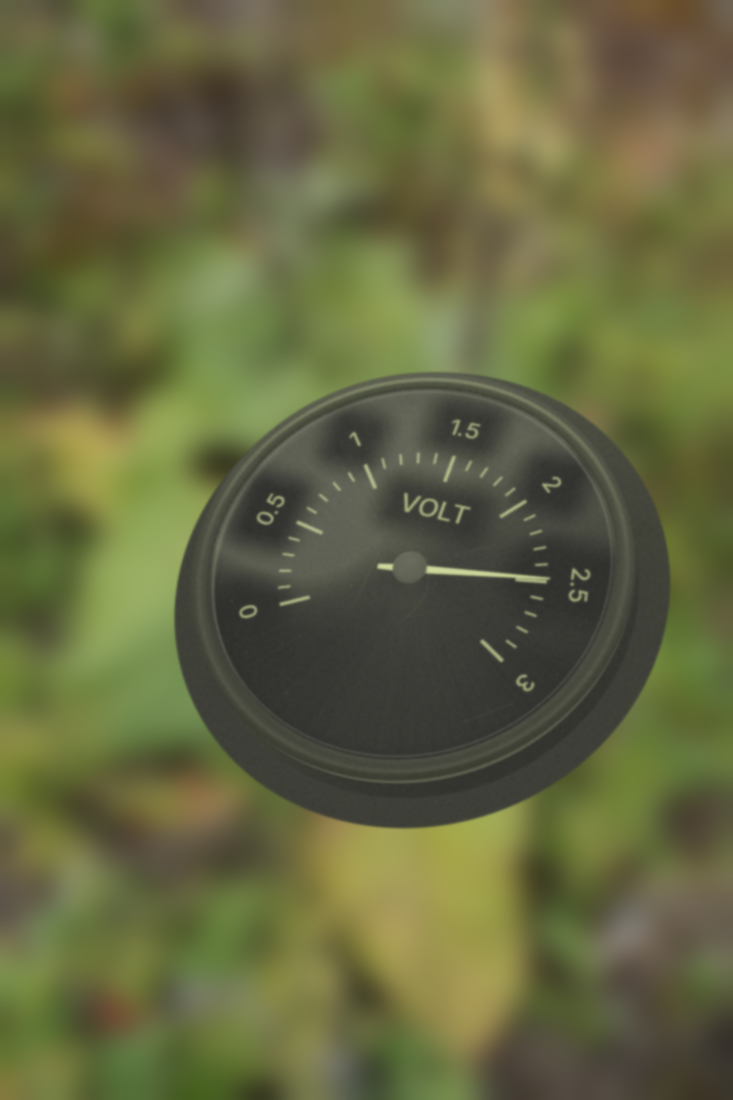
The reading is 2.5 V
